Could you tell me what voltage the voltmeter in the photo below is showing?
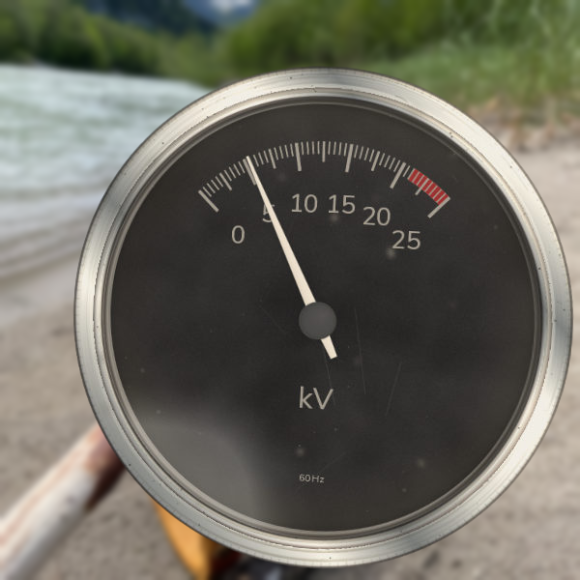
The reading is 5.5 kV
